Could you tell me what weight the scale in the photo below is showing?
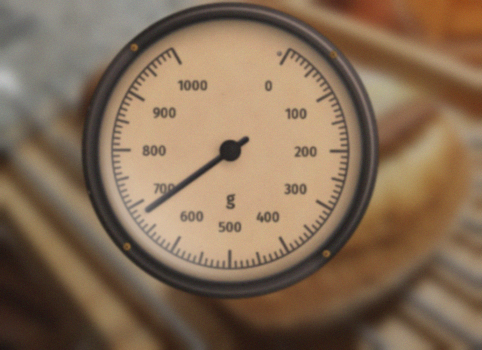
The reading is 680 g
